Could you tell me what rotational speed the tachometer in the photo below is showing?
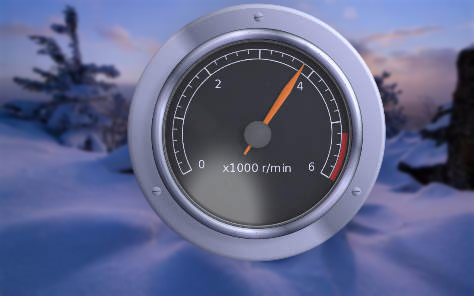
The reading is 3800 rpm
